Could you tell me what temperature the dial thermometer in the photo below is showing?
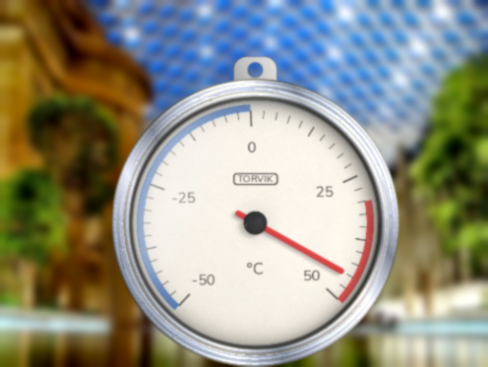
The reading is 45 °C
